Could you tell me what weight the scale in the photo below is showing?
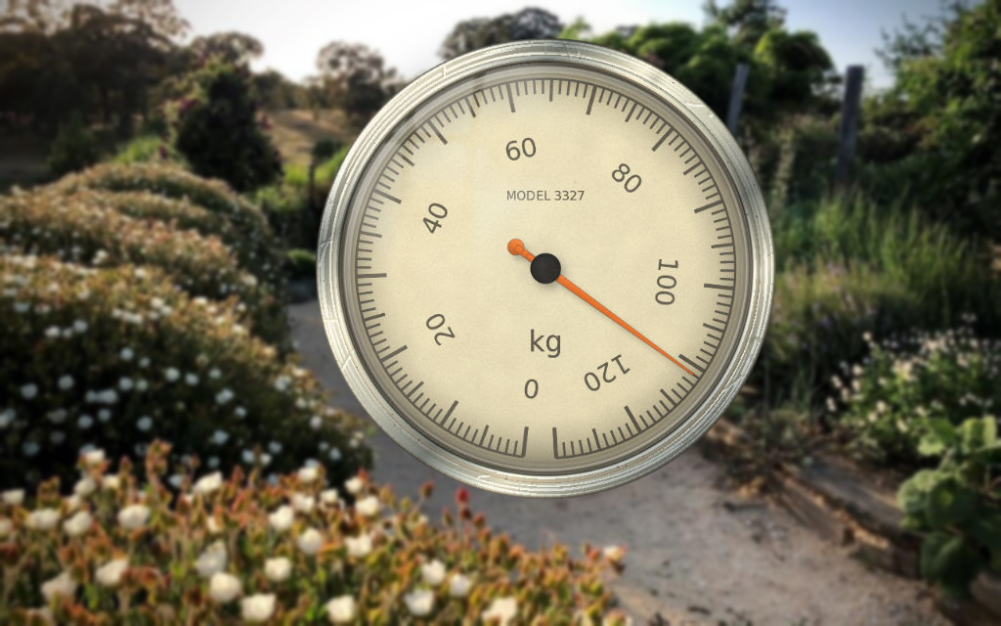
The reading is 111 kg
